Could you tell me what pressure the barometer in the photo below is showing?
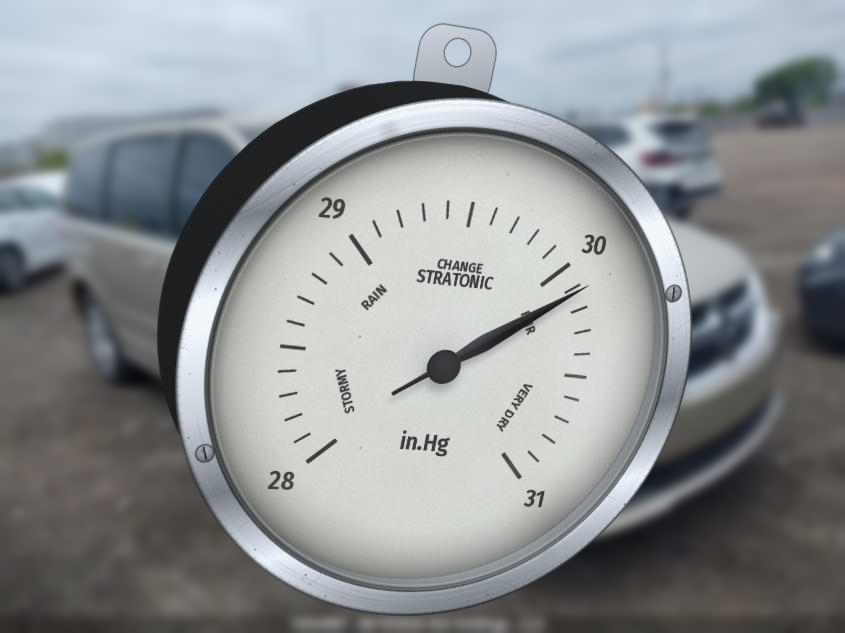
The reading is 30.1 inHg
